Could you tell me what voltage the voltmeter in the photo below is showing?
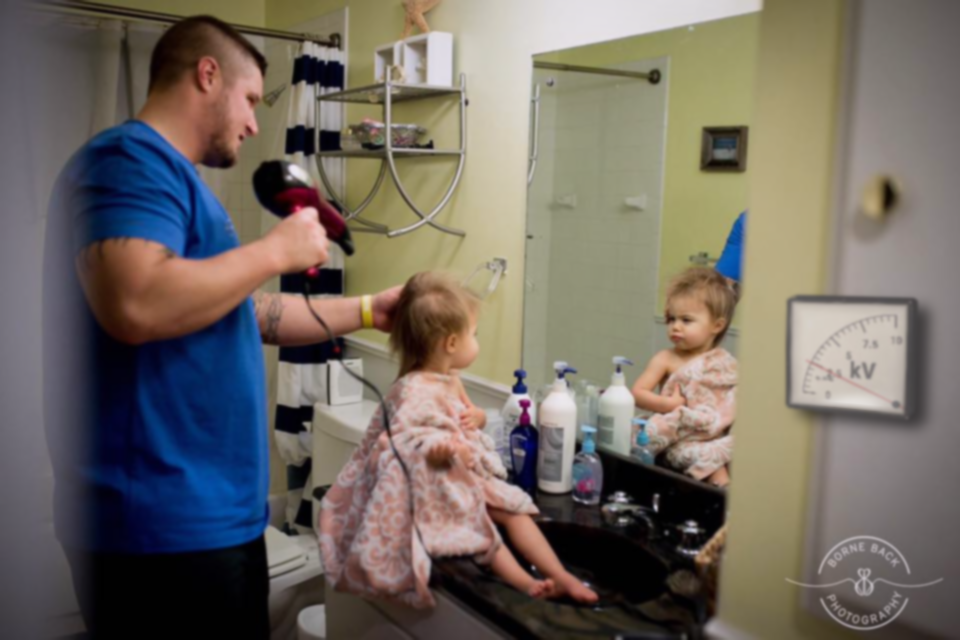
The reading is 2.5 kV
